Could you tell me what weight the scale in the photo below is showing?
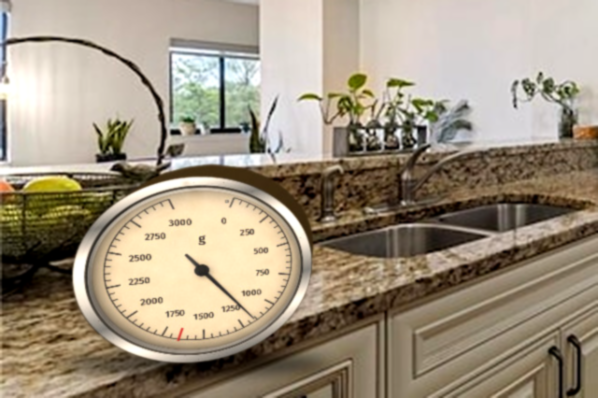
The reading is 1150 g
